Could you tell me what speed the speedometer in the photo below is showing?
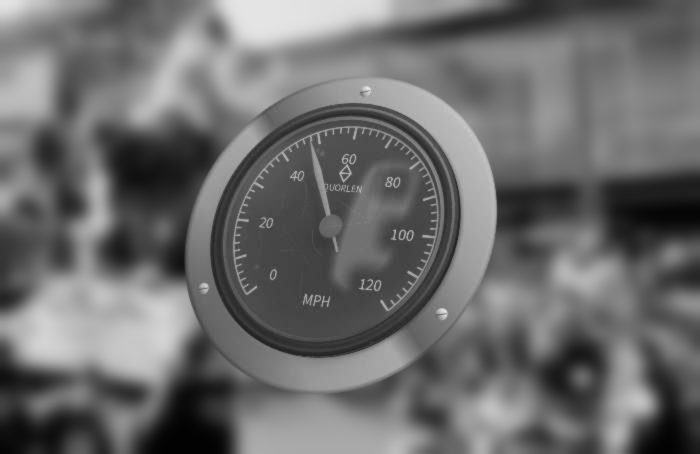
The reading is 48 mph
